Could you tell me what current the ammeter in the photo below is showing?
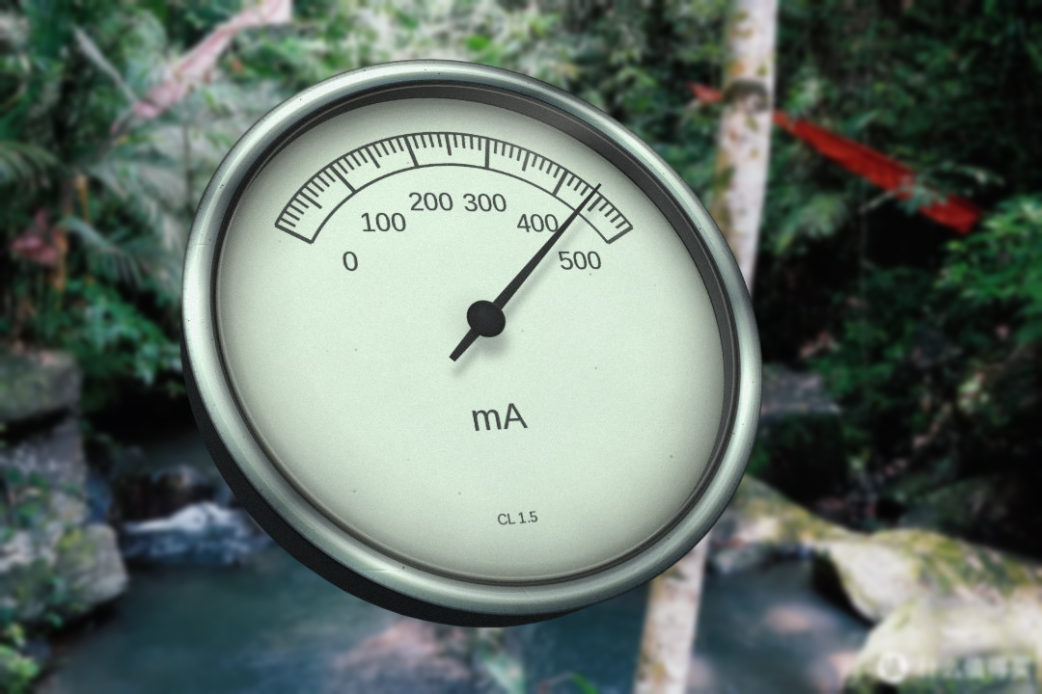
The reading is 440 mA
